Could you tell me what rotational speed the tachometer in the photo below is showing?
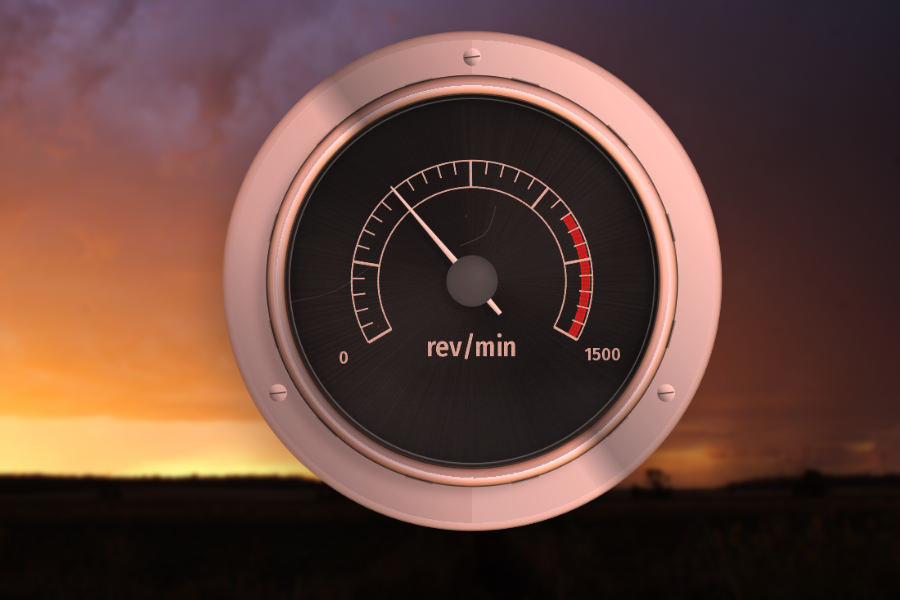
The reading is 500 rpm
